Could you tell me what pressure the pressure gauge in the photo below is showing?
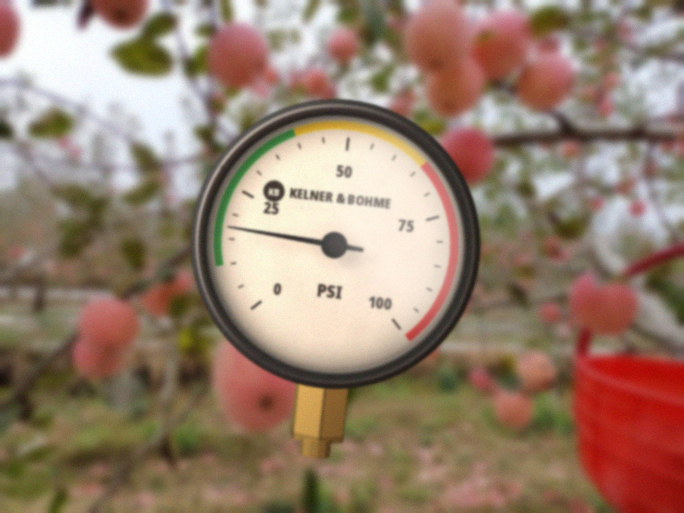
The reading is 17.5 psi
